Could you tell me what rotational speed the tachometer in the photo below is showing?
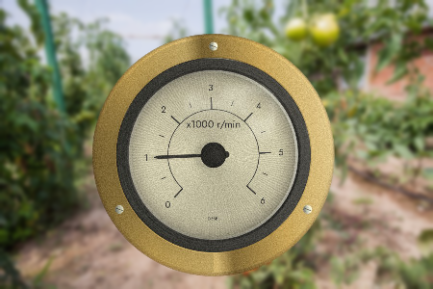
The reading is 1000 rpm
